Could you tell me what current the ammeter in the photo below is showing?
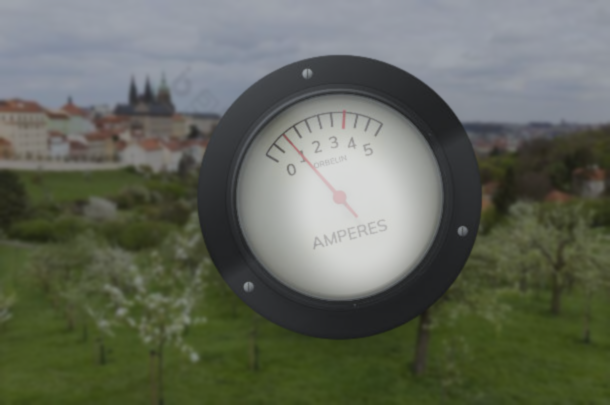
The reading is 1 A
